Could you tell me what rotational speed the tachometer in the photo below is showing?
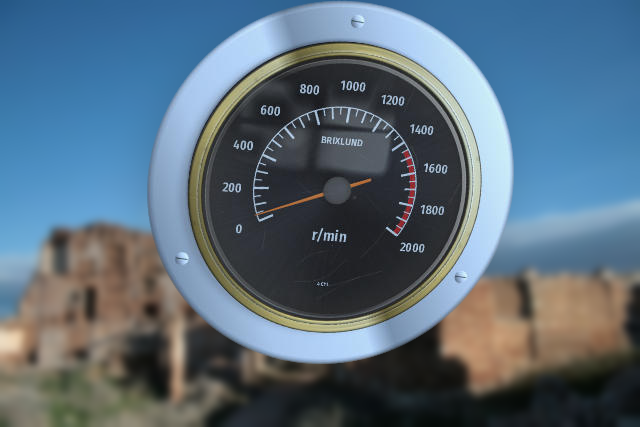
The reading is 50 rpm
